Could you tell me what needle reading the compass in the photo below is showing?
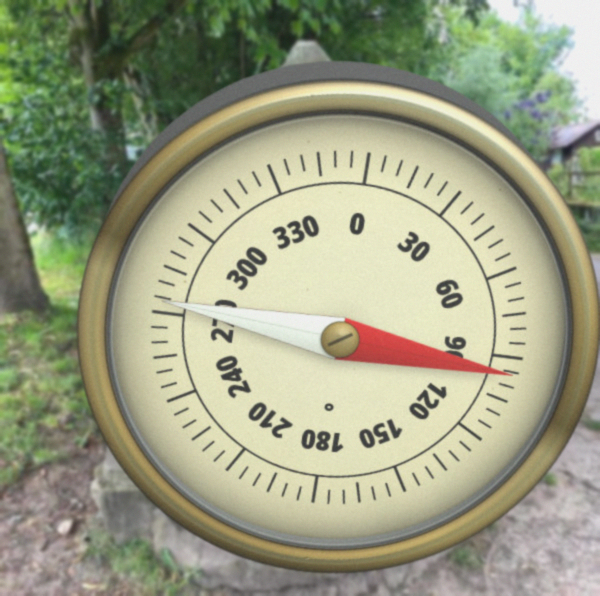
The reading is 95 °
